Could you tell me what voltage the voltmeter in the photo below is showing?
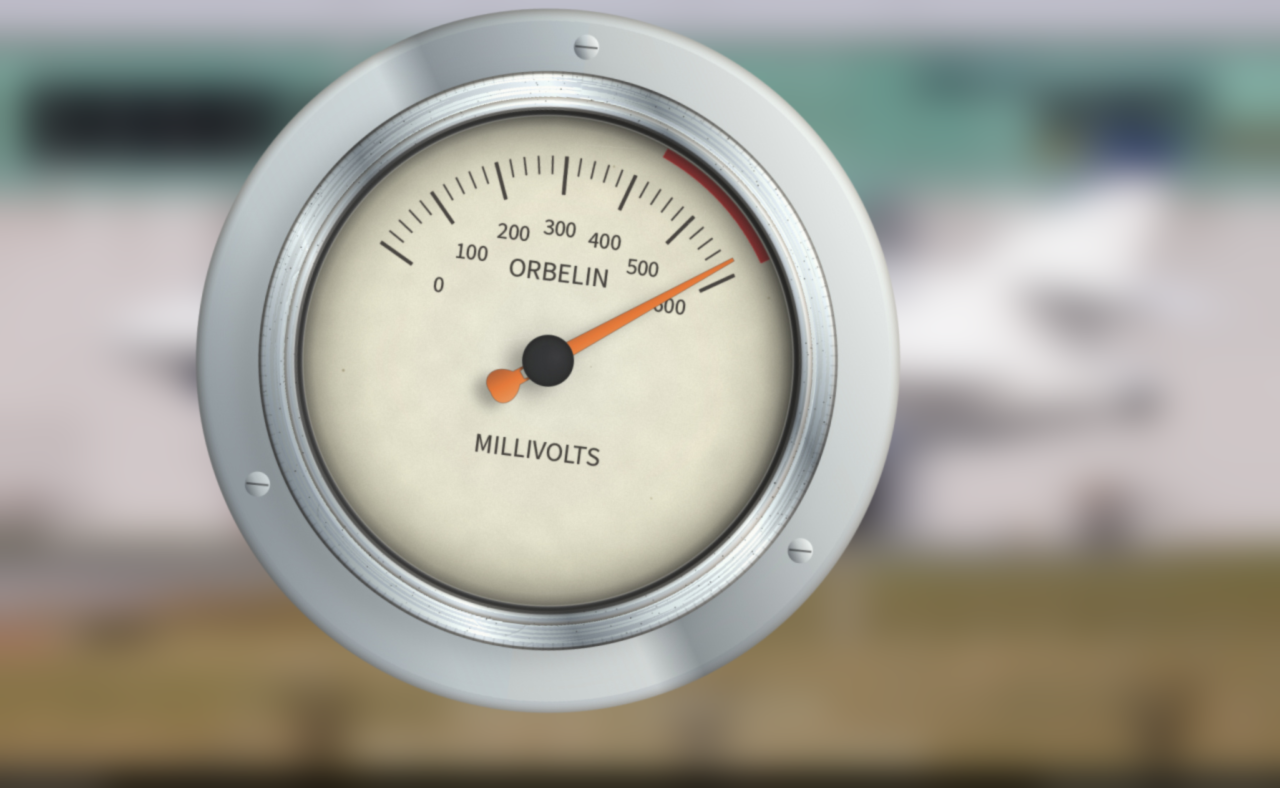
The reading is 580 mV
